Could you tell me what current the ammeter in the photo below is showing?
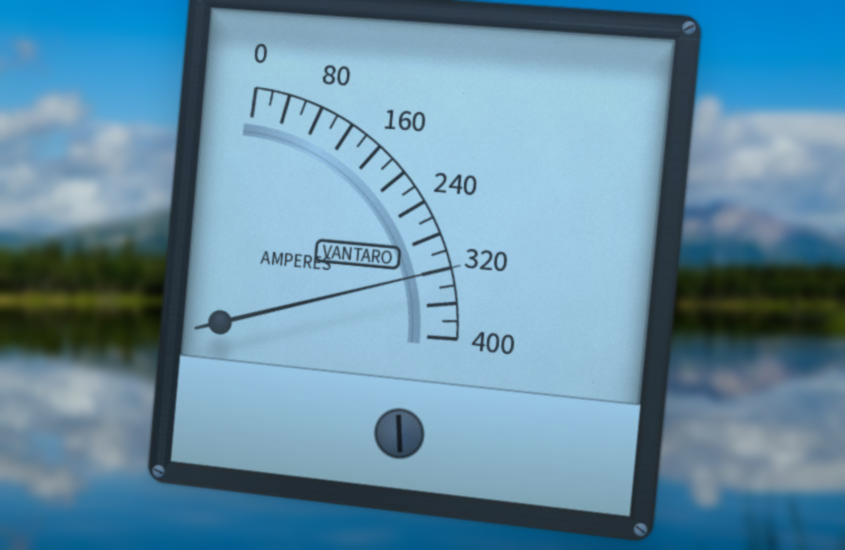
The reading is 320 A
